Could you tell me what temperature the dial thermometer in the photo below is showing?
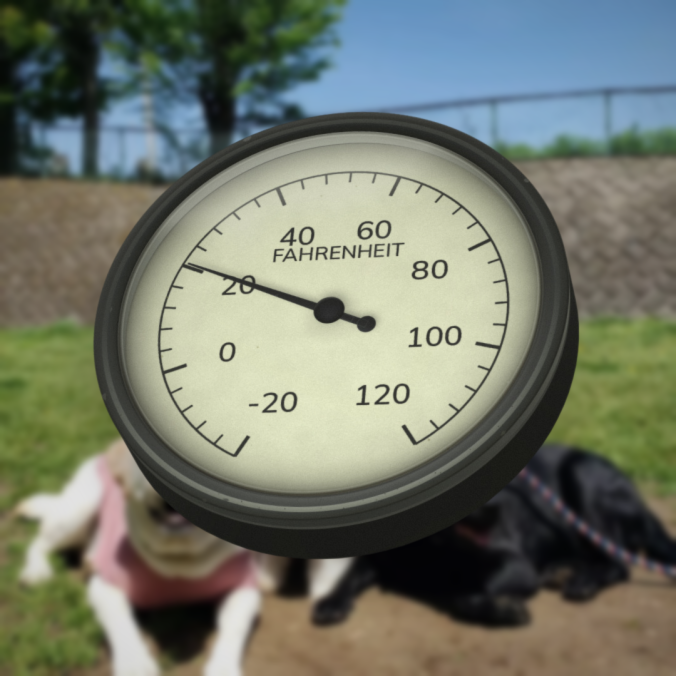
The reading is 20 °F
